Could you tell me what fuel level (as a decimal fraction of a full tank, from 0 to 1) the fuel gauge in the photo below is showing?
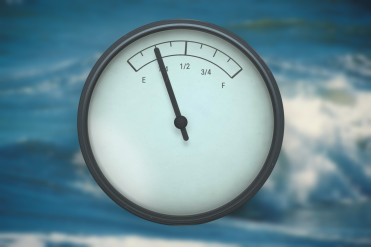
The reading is 0.25
